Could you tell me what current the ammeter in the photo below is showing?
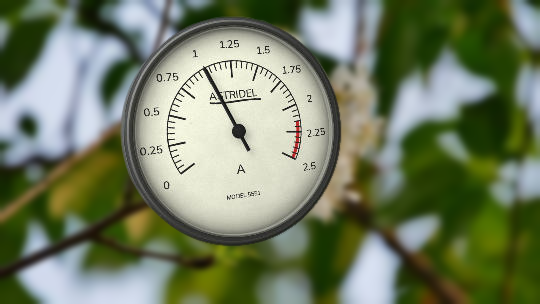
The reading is 1 A
